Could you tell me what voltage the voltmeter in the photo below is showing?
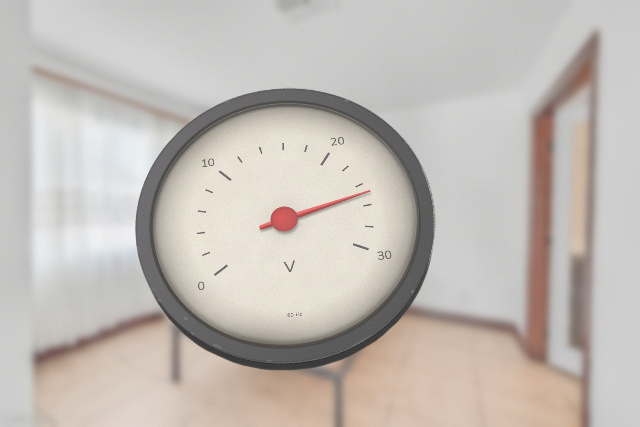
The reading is 25 V
